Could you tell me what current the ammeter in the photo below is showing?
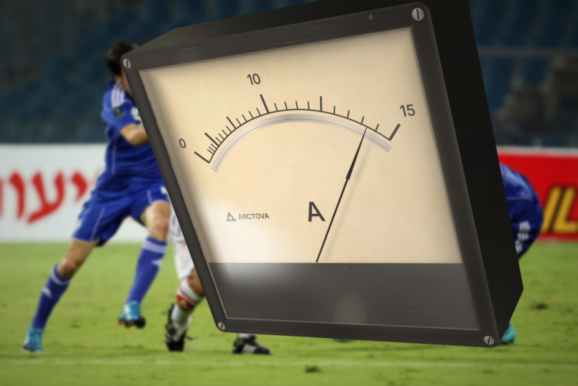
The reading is 14.25 A
